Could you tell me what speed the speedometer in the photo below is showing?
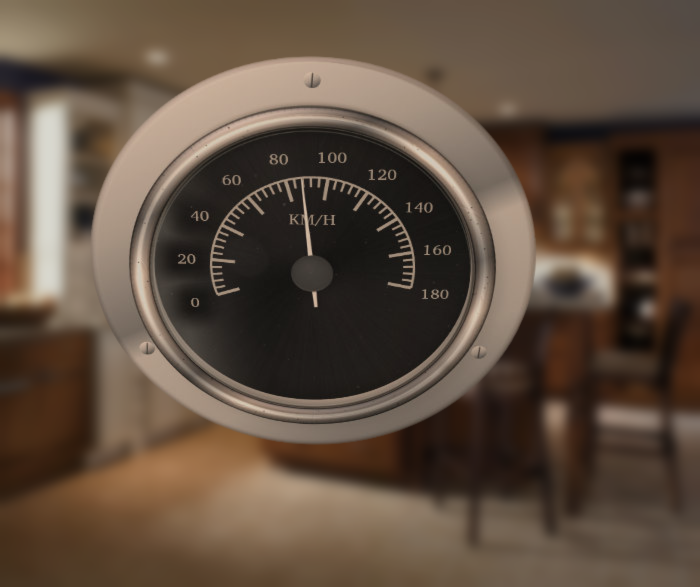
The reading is 88 km/h
